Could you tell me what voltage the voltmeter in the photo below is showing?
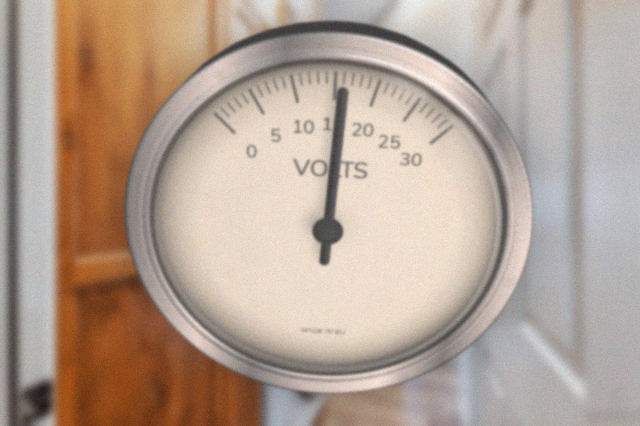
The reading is 16 V
